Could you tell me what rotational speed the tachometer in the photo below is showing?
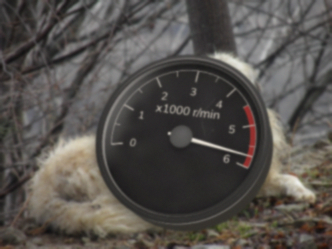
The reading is 5750 rpm
